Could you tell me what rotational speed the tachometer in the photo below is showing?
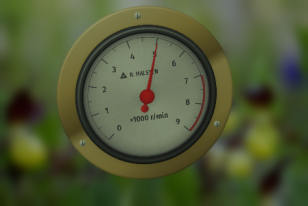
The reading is 5000 rpm
